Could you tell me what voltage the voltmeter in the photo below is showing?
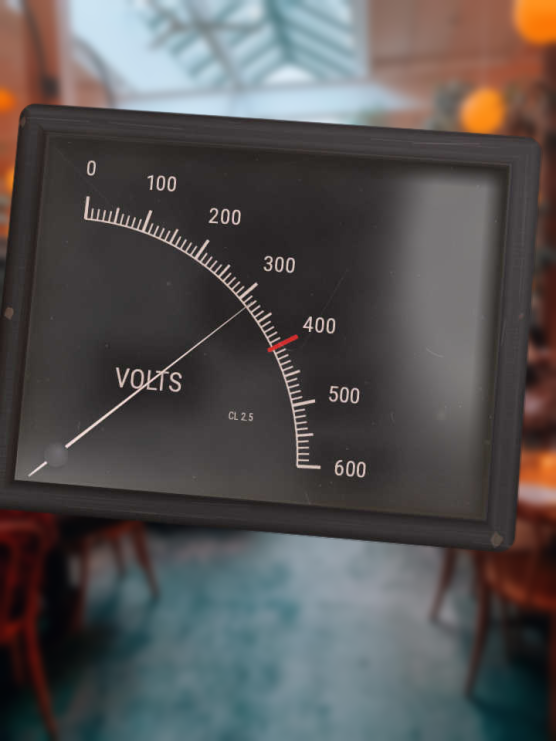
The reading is 320 V
